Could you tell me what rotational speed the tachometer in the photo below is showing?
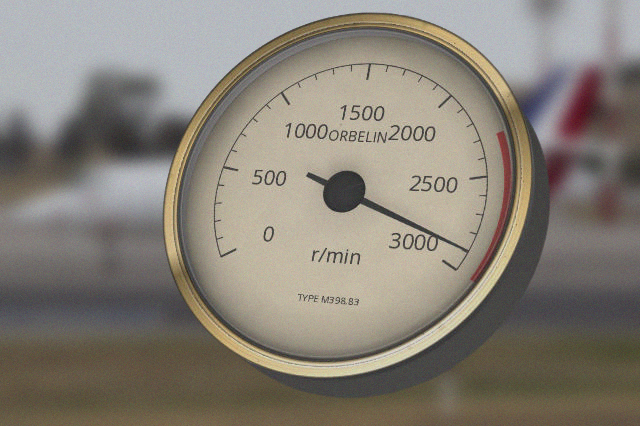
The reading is 2900 rpm
